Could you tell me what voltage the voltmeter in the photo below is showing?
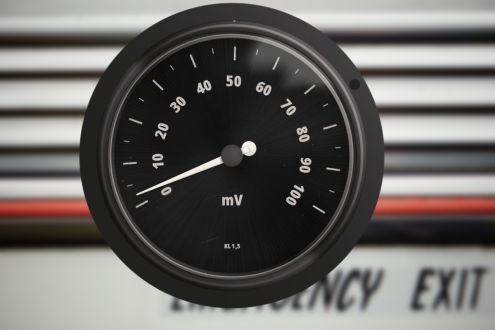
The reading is 2.5 mV
